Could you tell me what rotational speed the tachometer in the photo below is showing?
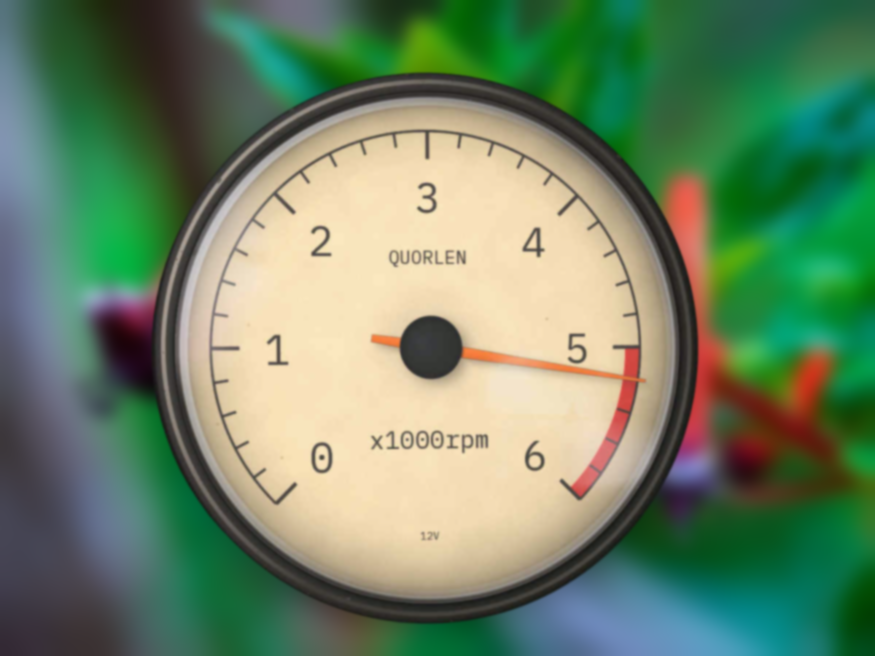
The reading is 5200 rpm
